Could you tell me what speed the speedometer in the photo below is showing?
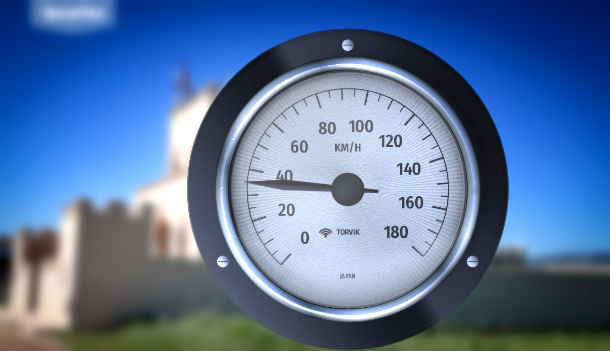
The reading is 35 km/h
